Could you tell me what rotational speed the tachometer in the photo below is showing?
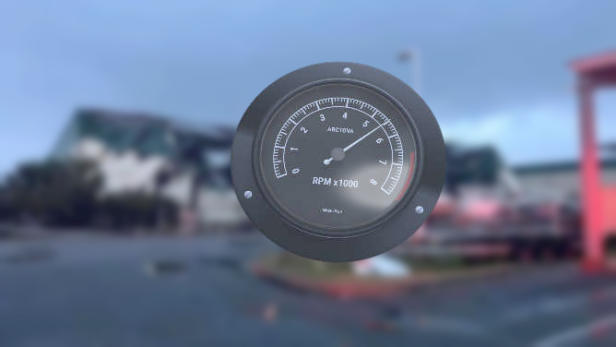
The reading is 5500 rpm
